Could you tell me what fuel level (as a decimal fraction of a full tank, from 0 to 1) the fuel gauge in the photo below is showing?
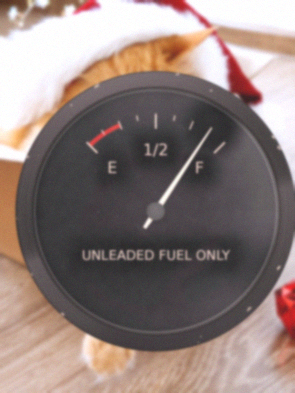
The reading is 0.875
